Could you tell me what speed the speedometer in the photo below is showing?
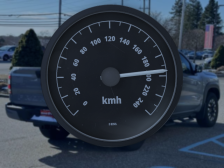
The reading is 195 km/h
